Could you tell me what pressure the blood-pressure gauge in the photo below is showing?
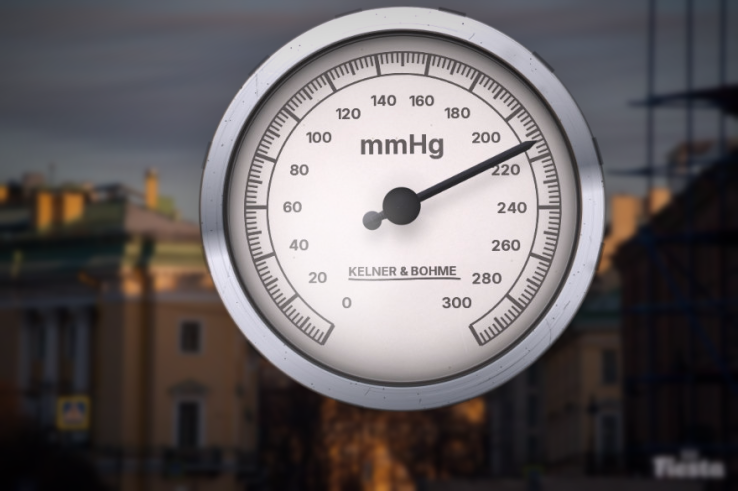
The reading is 214 mmHg
